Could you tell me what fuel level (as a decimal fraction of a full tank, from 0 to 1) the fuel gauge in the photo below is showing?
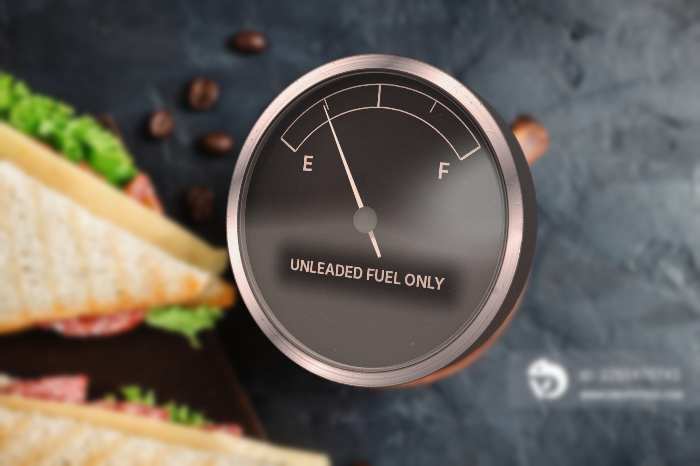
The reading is 0.25
